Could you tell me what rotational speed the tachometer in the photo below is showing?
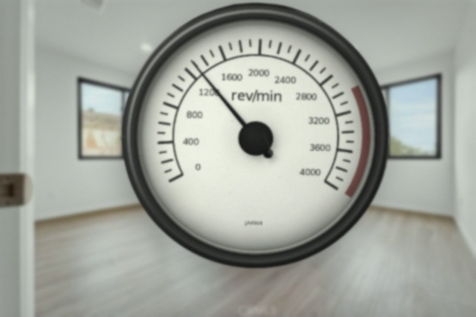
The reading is 1300 rpm
